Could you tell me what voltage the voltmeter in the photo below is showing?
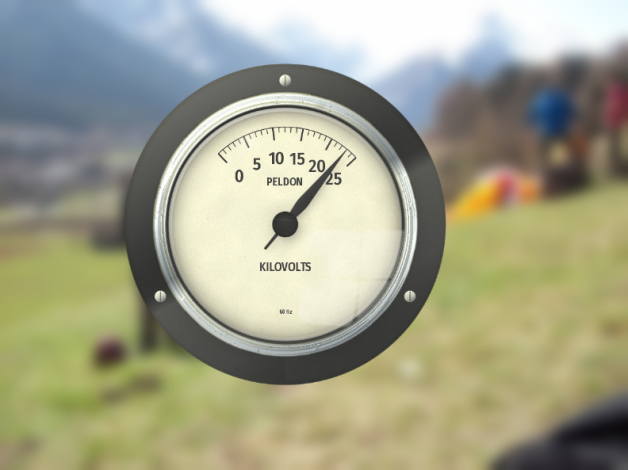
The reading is 23 kV
